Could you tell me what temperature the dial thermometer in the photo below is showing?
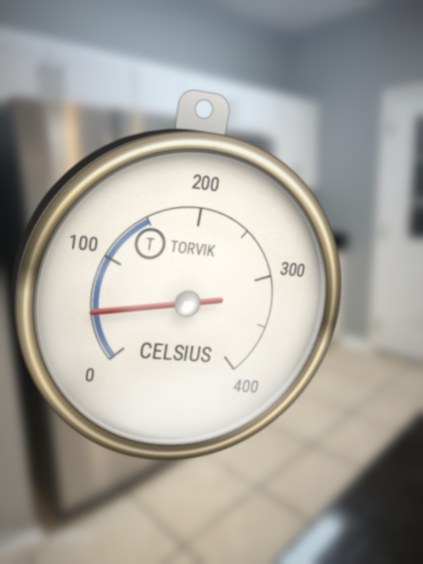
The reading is 50 °C
